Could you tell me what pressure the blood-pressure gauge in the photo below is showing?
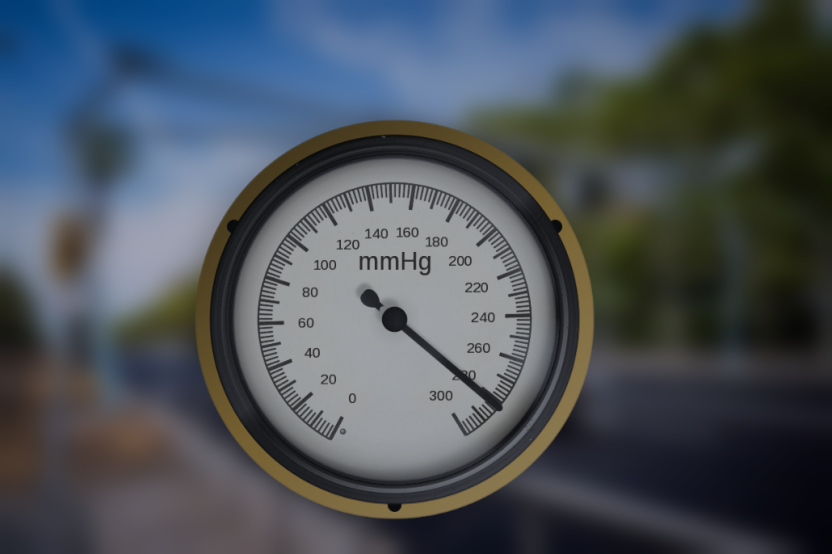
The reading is 282 mmHg
